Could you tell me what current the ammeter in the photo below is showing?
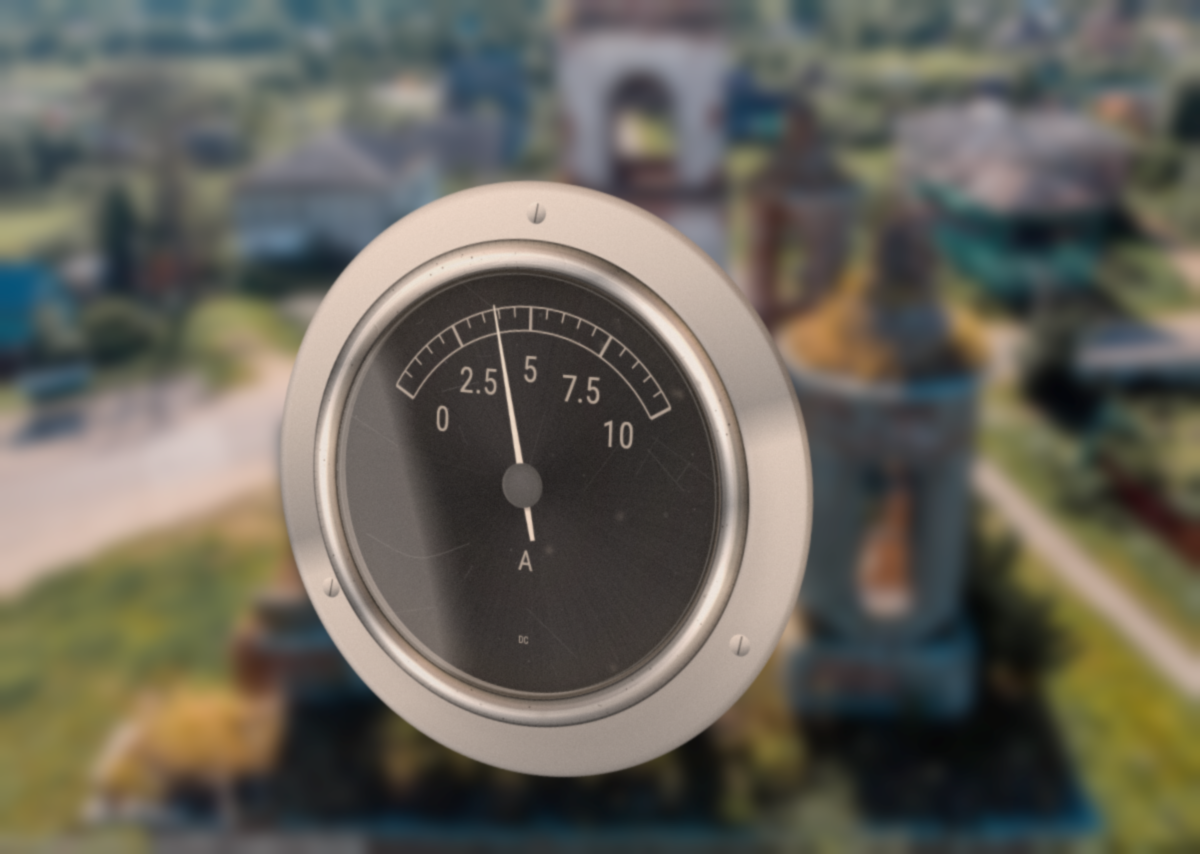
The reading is 4 A
